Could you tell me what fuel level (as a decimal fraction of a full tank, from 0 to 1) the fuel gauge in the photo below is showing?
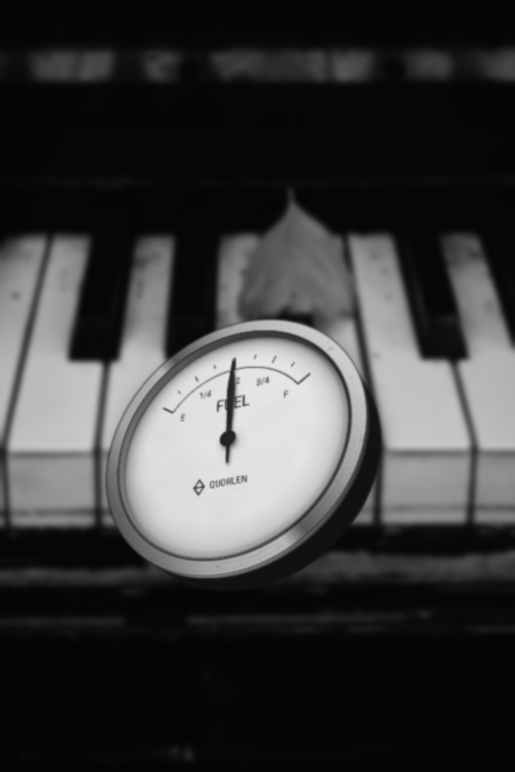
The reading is 0.5
